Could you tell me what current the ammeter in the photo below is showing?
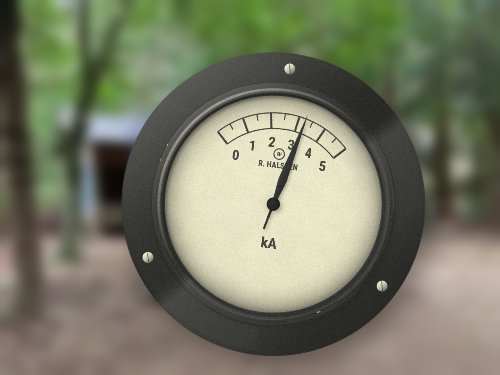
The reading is 3.25 kA
